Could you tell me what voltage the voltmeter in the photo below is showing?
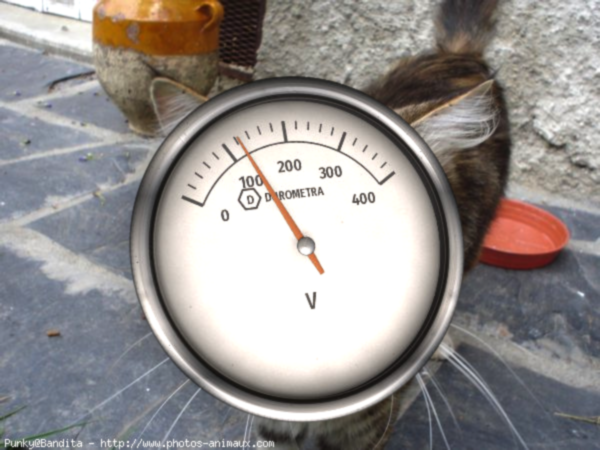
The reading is 120 V
